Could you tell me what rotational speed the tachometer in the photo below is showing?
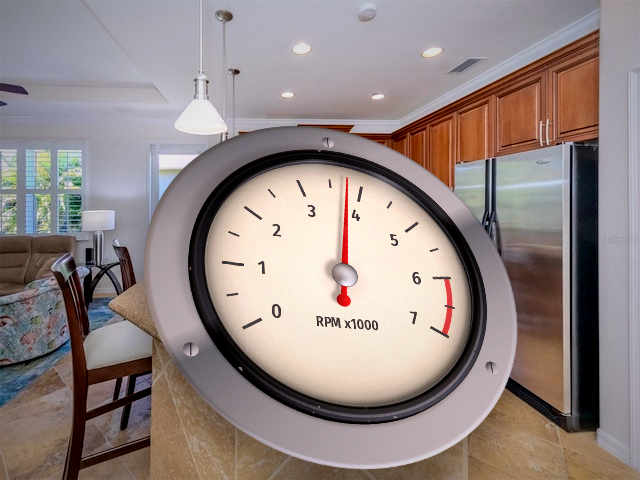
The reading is 3750 rpm
